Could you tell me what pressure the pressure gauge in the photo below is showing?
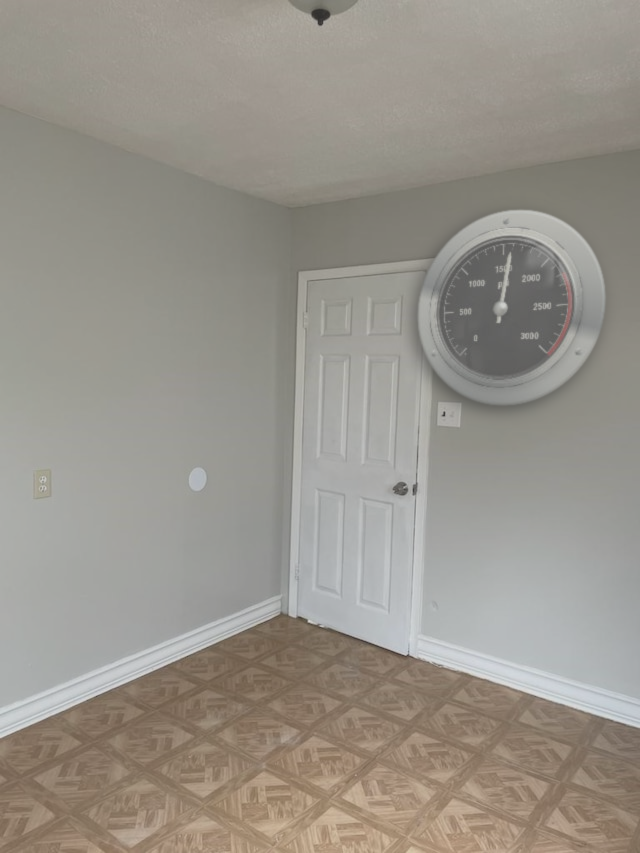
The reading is 1600 psi
